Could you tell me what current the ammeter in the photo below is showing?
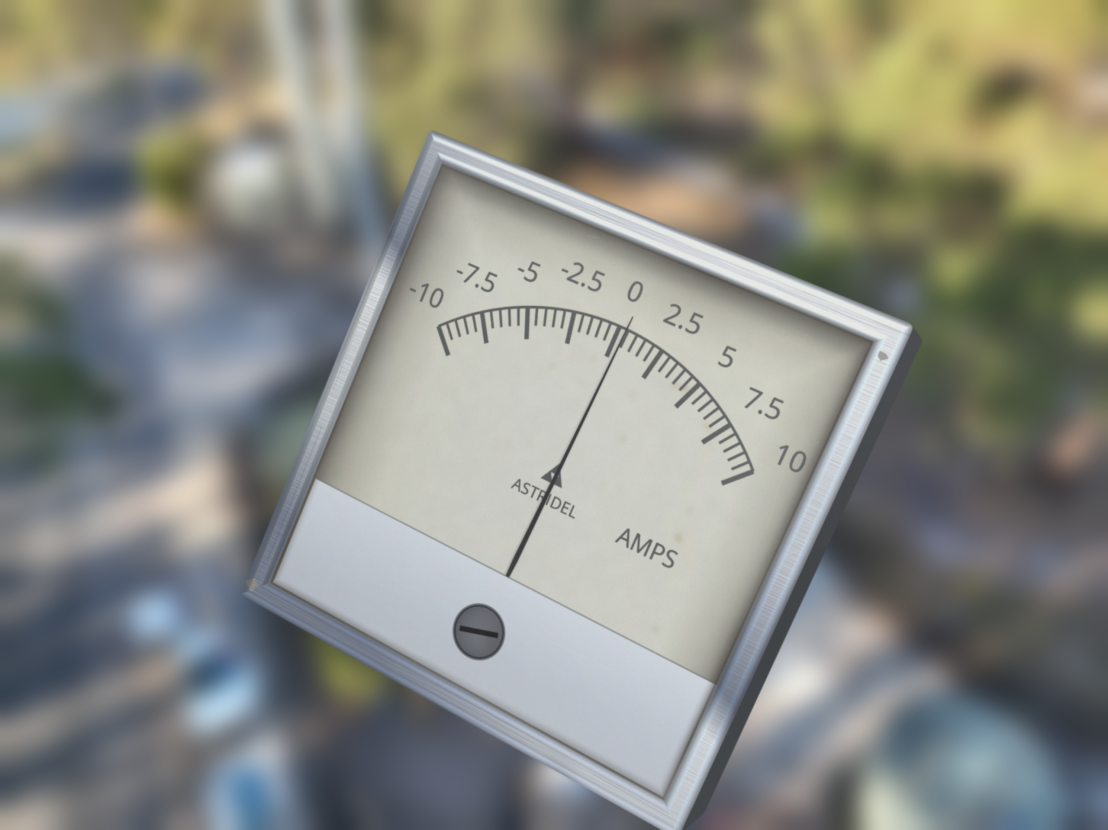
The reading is 0.5 A
